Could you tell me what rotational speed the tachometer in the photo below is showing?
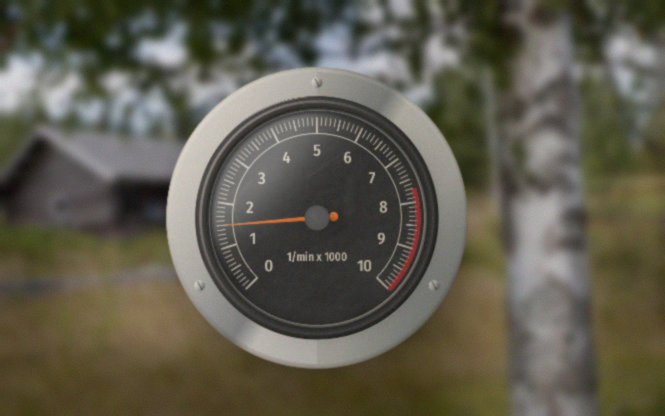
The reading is 1500 rpm
